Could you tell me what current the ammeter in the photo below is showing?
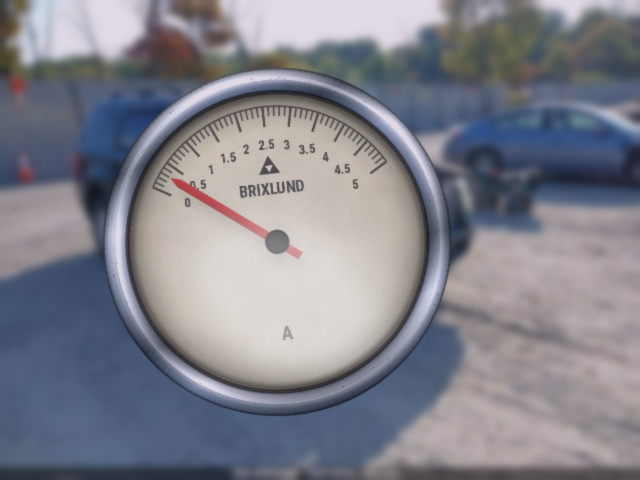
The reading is 0.3 A
